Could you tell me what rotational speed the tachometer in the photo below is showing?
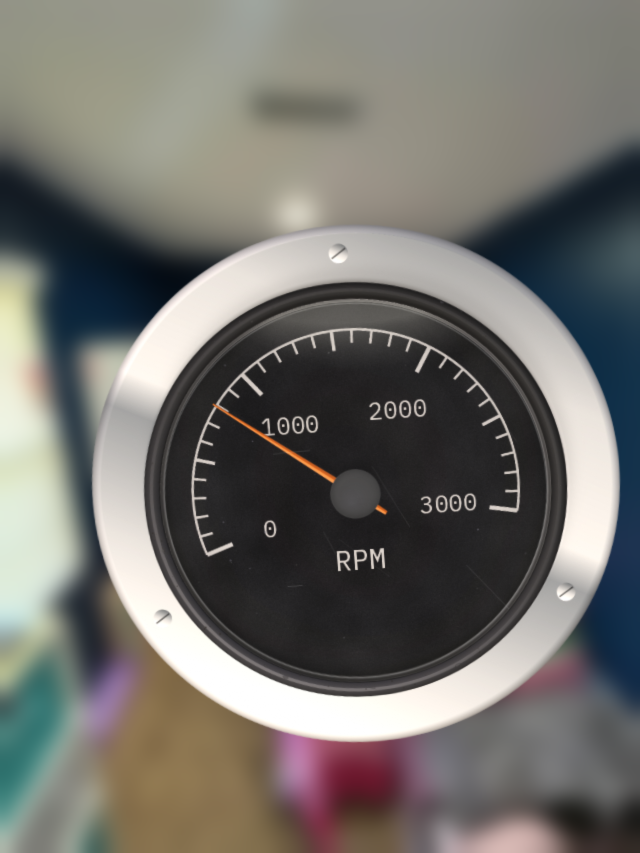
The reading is 800 rpm
